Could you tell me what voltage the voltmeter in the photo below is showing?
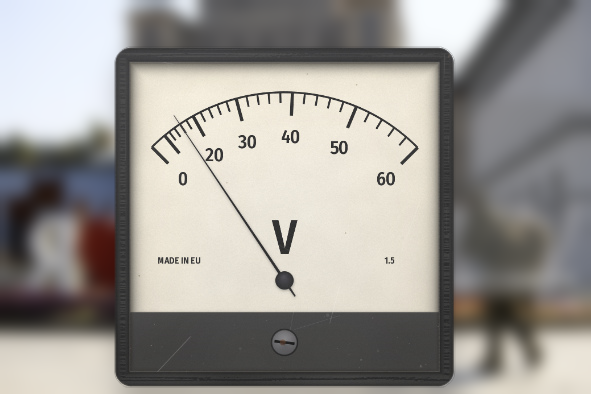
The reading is 16 V
